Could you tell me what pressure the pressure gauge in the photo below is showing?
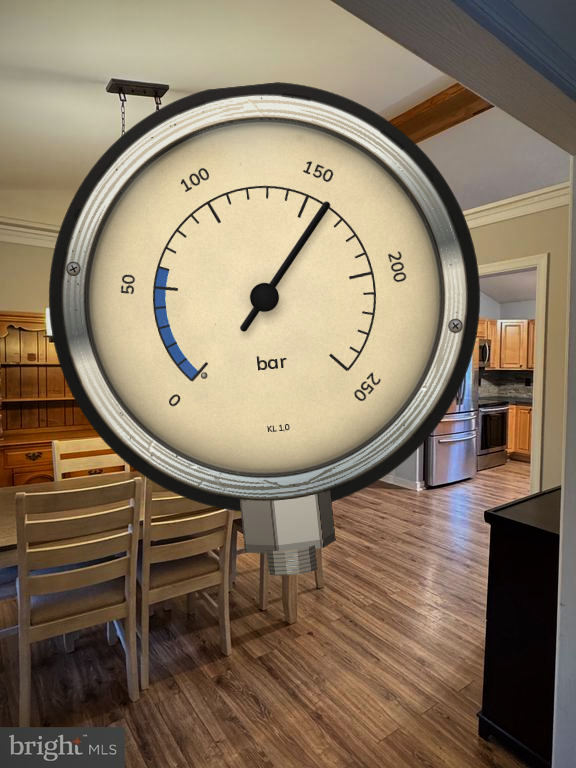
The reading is 160 bar
